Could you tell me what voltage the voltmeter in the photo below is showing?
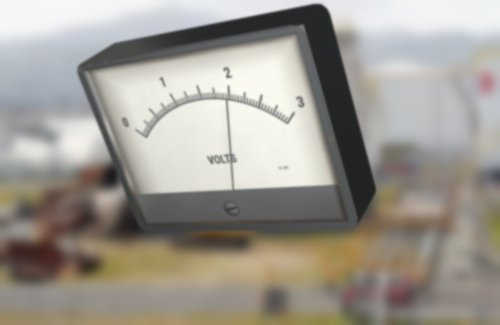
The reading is 2 V
